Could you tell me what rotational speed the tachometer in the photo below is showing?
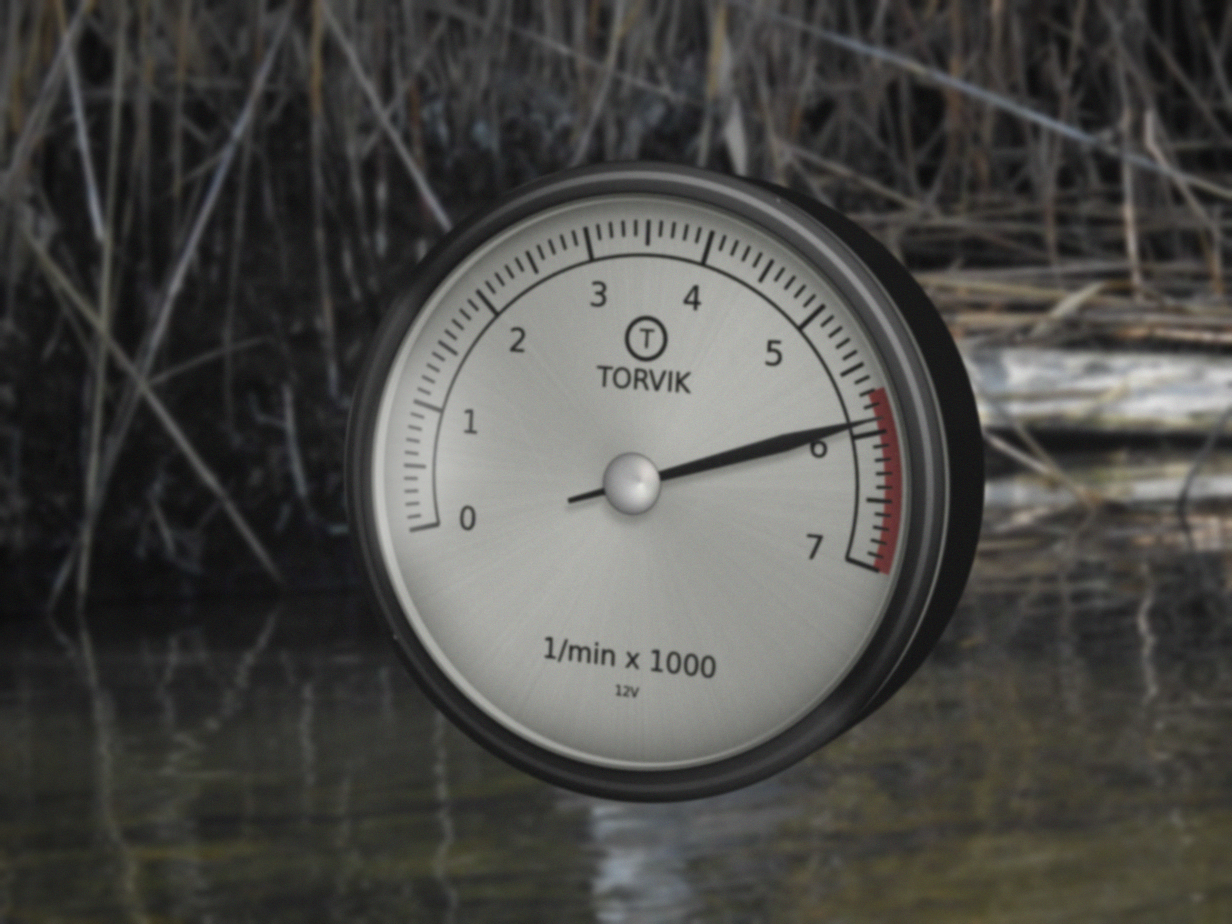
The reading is 5900 rpm
